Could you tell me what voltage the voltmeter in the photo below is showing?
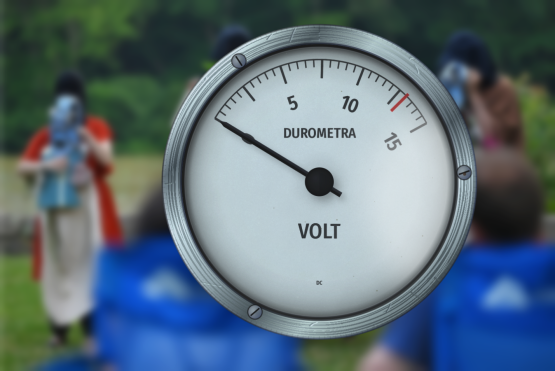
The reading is 0 V
